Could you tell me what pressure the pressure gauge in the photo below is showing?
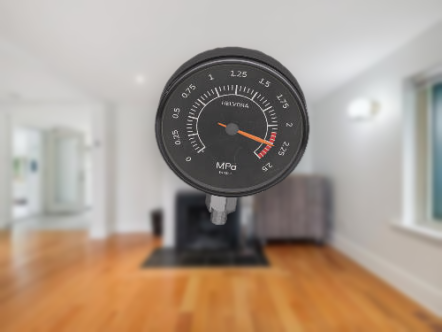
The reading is 2.25 MPa
